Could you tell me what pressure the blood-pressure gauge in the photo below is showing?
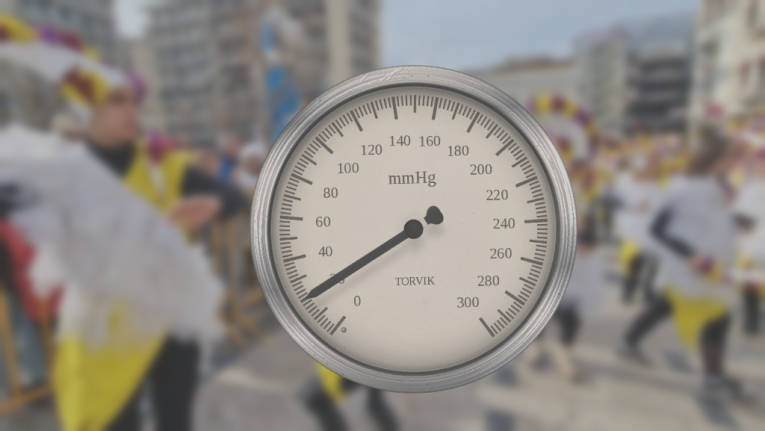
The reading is 20 mmHg
